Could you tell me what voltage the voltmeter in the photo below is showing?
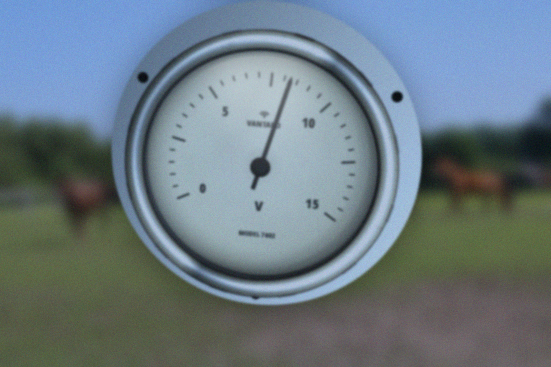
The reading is 8.25 V
